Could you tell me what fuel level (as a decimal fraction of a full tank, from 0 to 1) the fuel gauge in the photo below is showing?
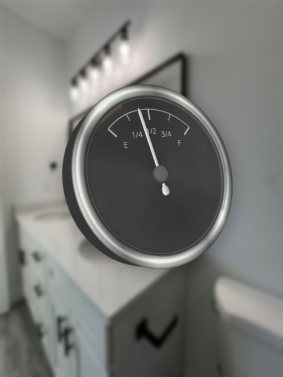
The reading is 0.375
